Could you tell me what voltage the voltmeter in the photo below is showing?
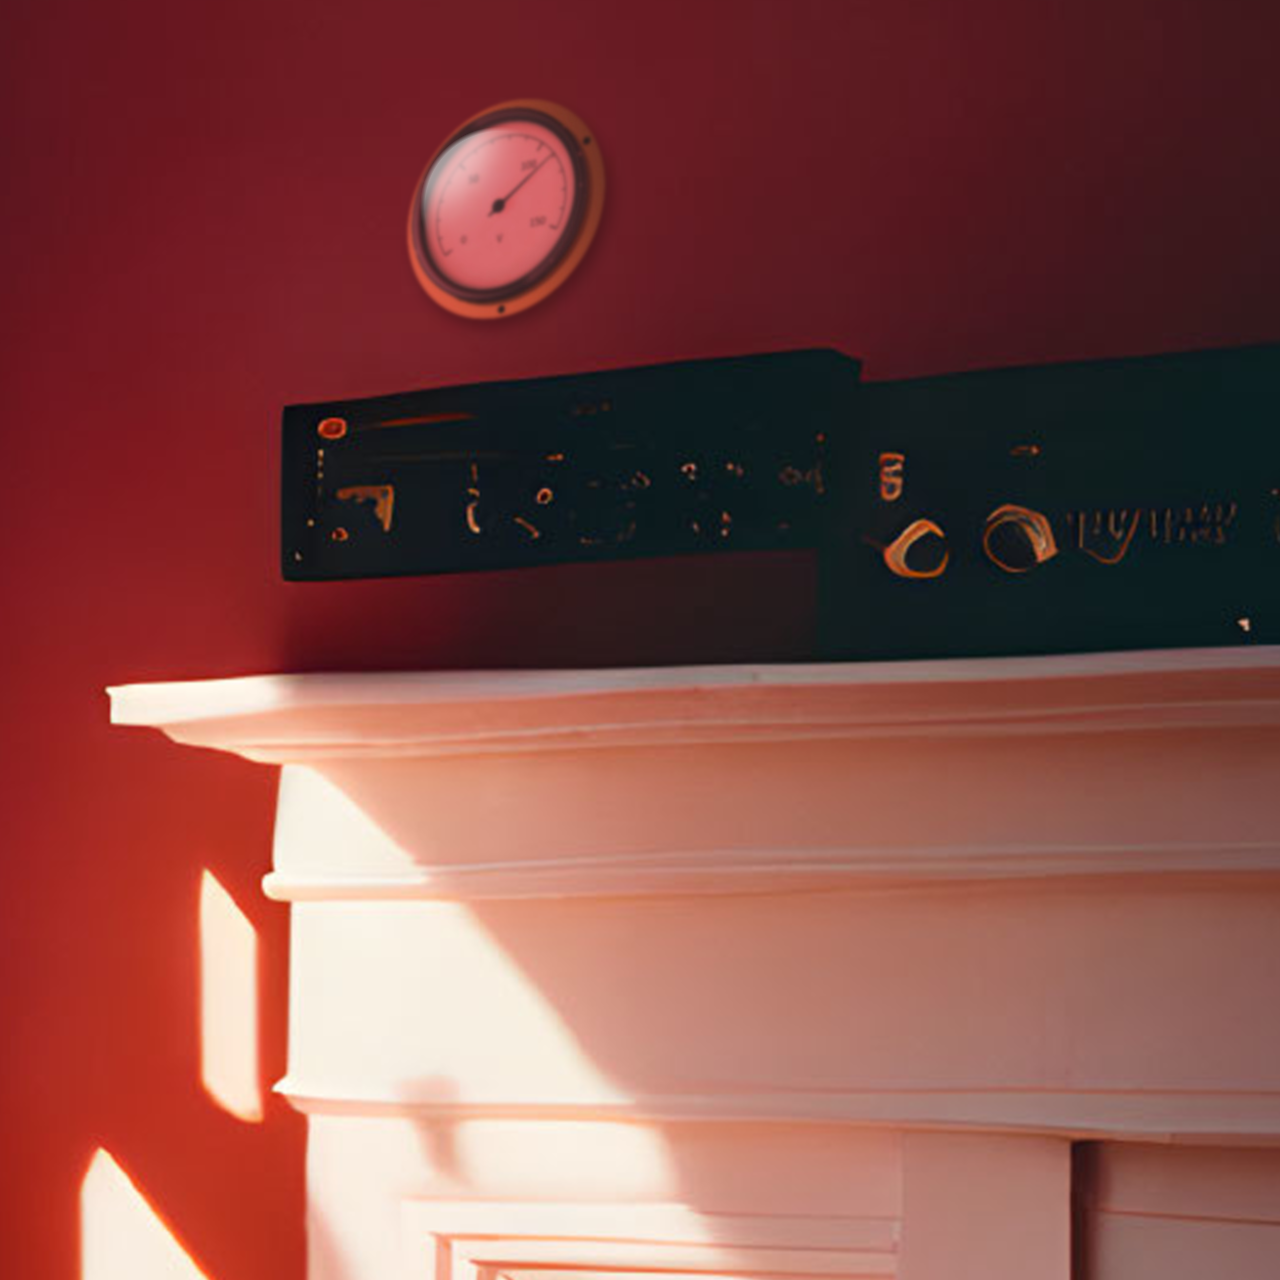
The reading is 110 V
